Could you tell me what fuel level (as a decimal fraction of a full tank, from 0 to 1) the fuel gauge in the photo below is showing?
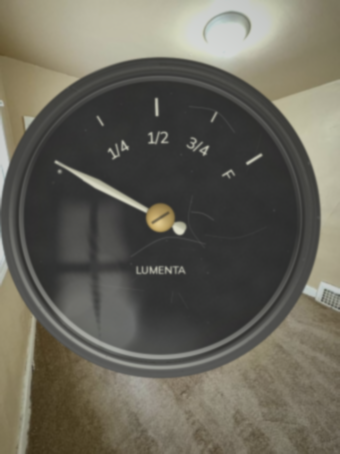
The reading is 0
